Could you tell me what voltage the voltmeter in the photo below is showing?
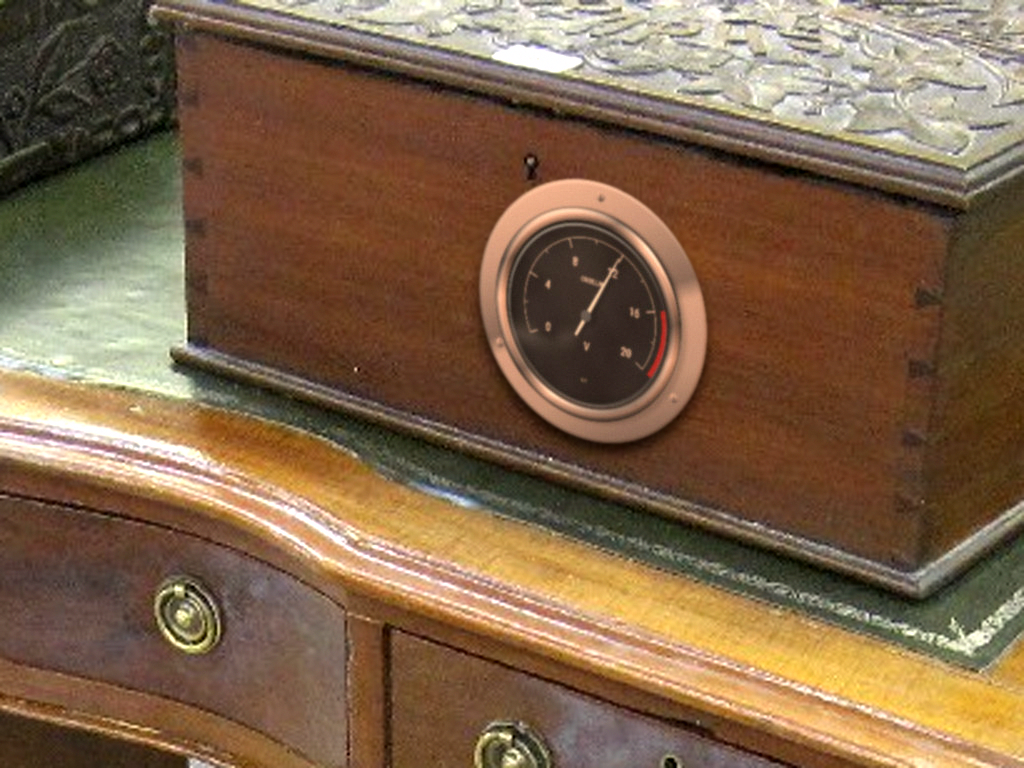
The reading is 12 V
